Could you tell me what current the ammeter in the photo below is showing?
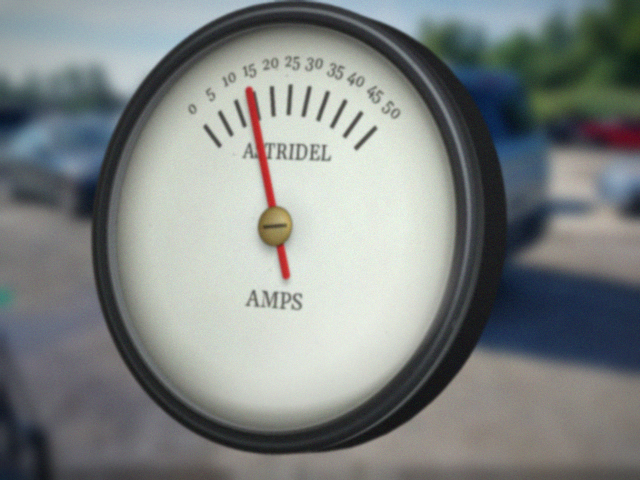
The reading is 15 A
